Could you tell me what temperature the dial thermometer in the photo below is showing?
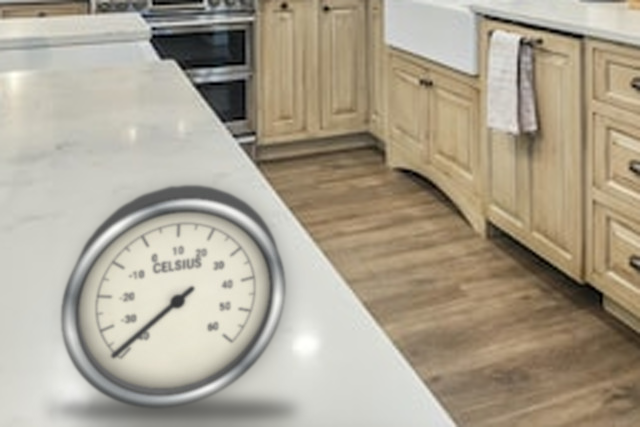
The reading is -37.5 °C
